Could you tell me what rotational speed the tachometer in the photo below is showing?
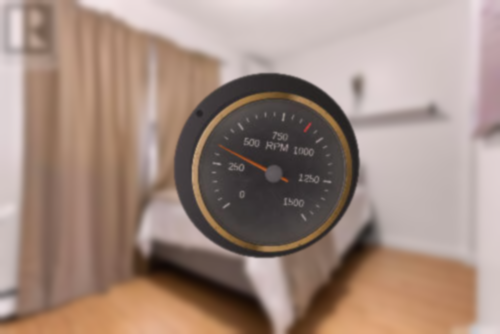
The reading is 350 rpm
